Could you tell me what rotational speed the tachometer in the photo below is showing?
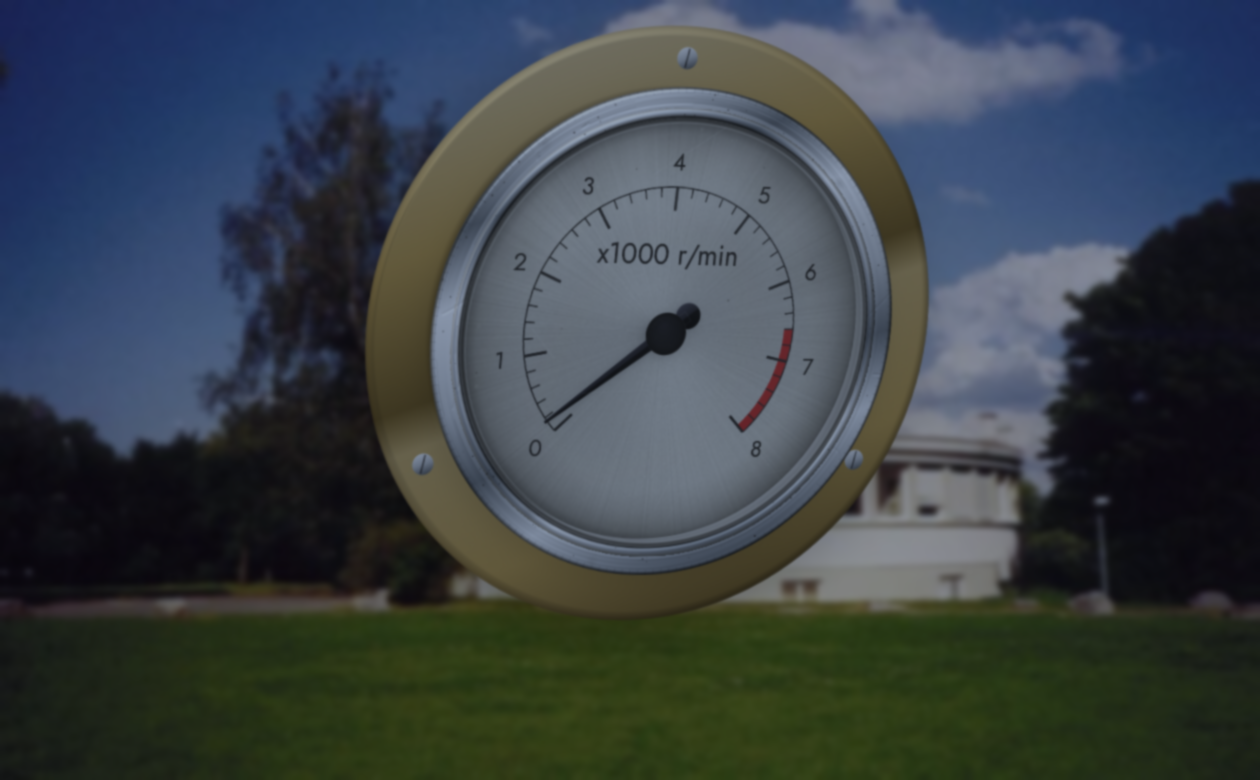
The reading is 200 rpm
